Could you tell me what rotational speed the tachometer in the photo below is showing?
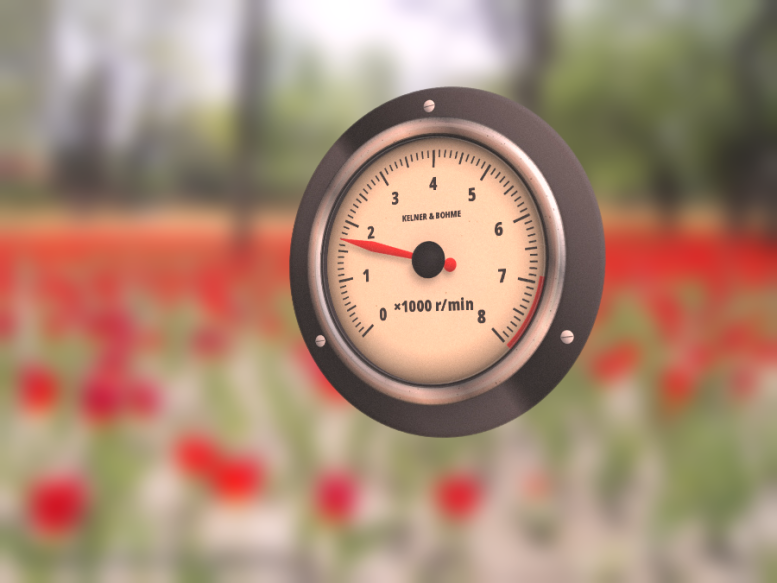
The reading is 1700 rpm
